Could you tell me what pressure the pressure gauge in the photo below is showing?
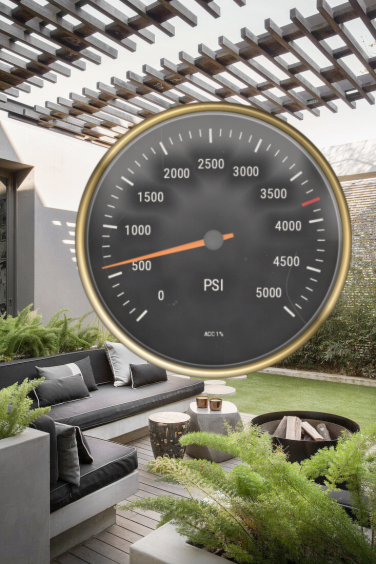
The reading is 600 psi
